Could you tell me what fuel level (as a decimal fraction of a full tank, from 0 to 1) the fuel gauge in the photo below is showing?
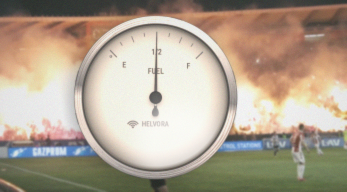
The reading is 0.5
